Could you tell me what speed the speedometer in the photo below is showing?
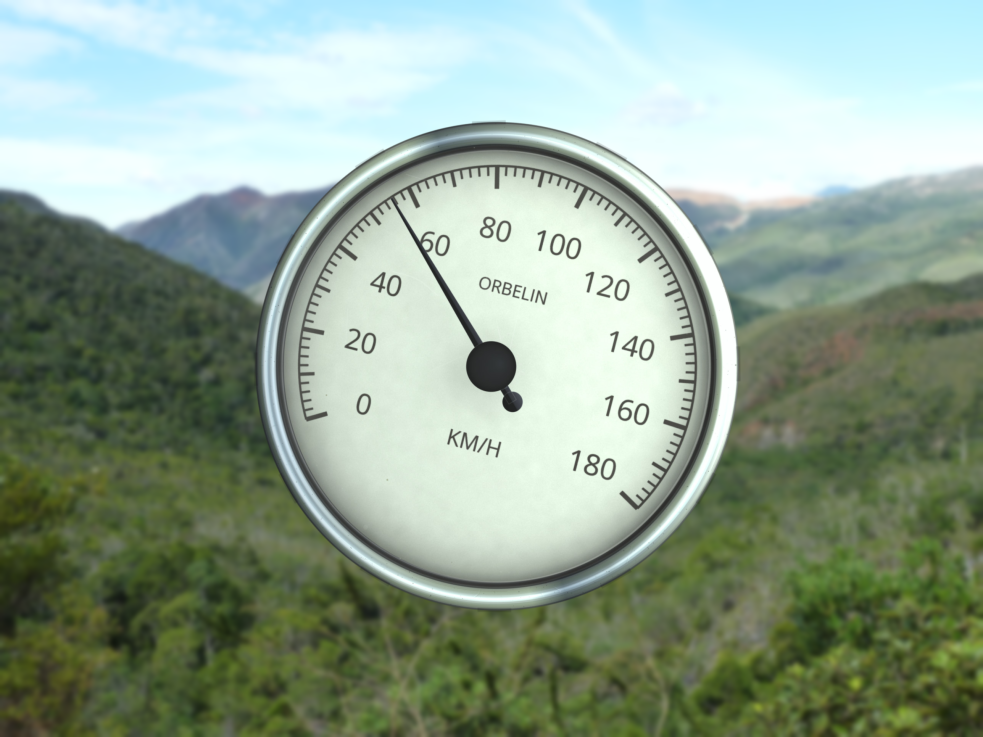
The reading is 56 km/h
